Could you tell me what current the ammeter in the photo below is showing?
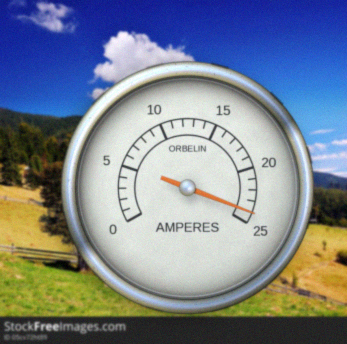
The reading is 24 A
